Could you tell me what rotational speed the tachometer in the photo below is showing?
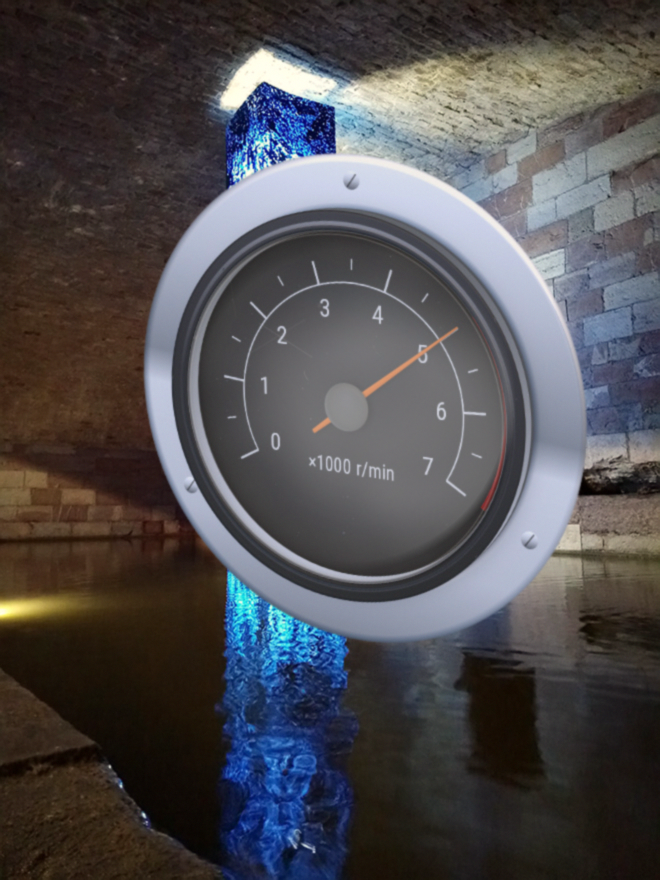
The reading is 5000 rpm
